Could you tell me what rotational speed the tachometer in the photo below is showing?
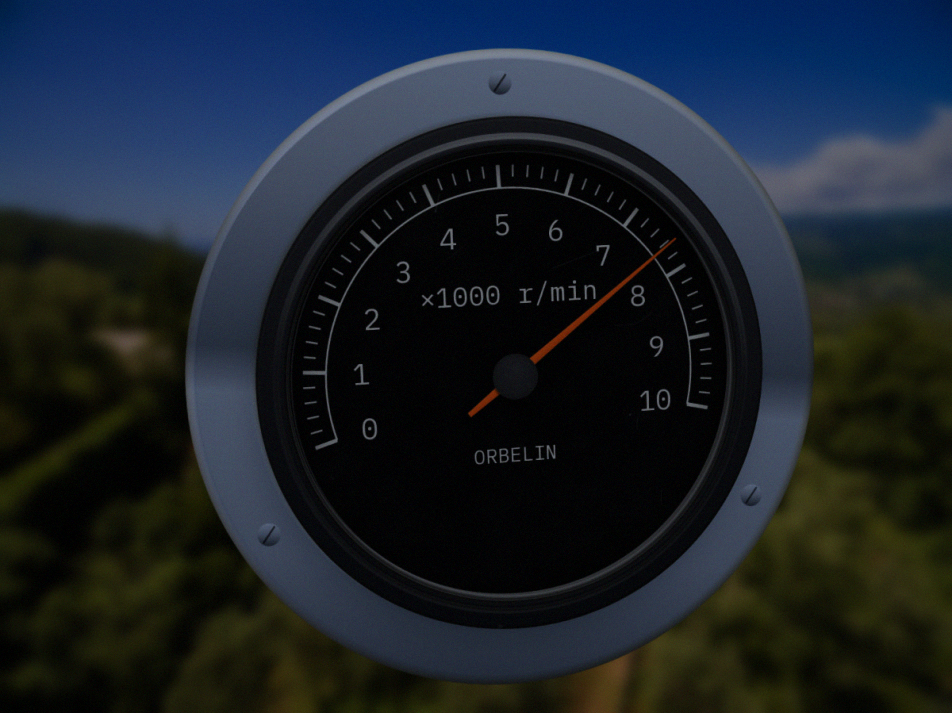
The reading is 7600 rpm
